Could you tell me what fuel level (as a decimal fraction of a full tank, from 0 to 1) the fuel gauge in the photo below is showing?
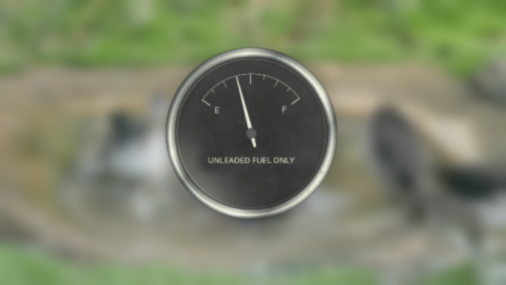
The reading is 0.375
